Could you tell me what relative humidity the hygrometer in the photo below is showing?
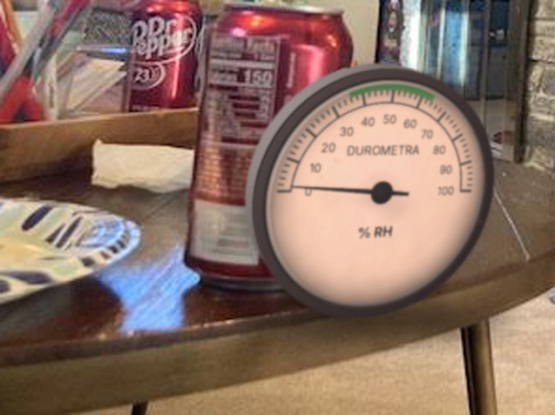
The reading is 2 %
